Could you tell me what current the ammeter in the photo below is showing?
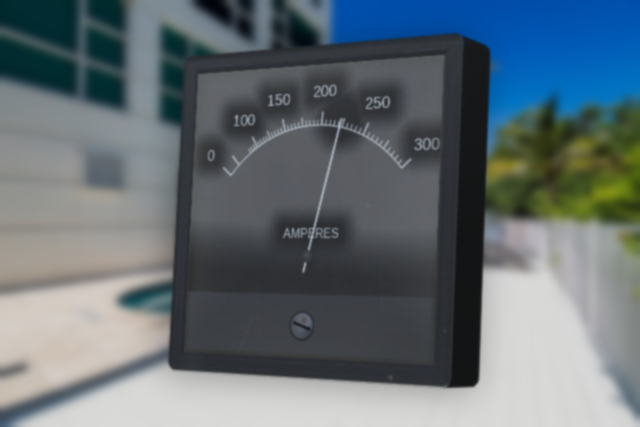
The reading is 225 A
